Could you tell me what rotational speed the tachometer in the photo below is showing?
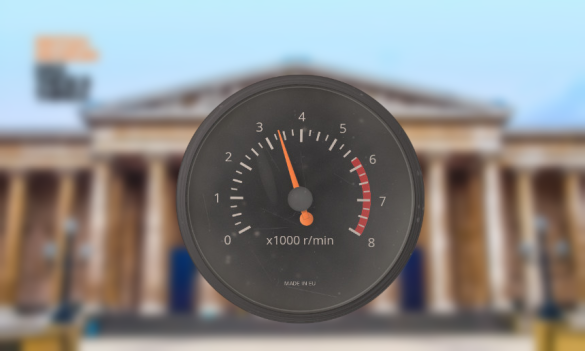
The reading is 3375 rpm
